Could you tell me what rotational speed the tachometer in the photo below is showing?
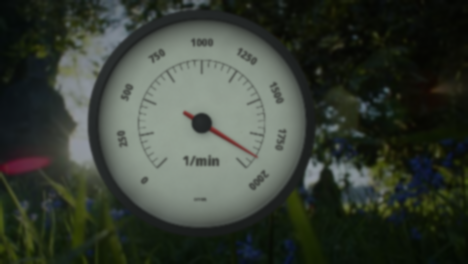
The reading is 1900 rpm
